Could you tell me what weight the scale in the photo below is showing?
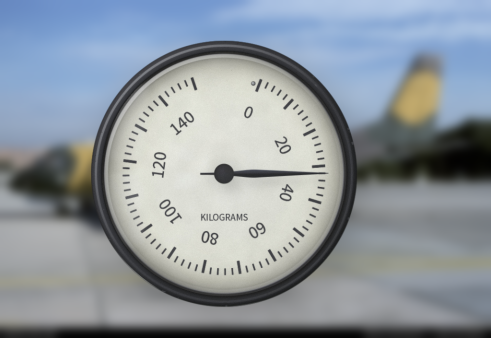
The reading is 32 kg
